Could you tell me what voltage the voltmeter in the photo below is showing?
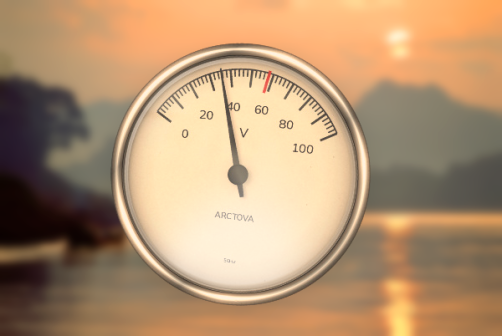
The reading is 36 V
